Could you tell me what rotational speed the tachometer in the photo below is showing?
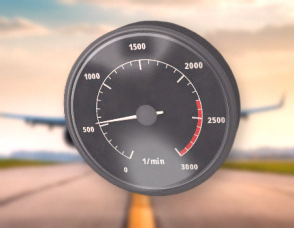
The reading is 550 rpm
